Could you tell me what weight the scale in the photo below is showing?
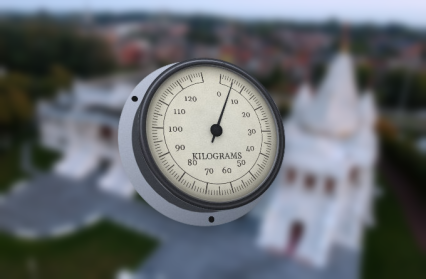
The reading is 5 kg
